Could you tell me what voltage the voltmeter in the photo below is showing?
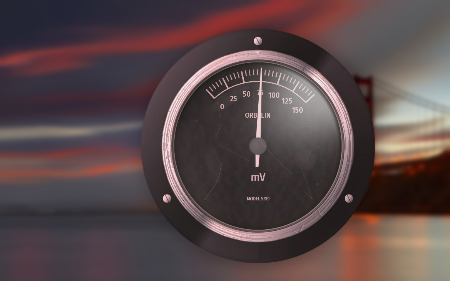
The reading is 75 mV
